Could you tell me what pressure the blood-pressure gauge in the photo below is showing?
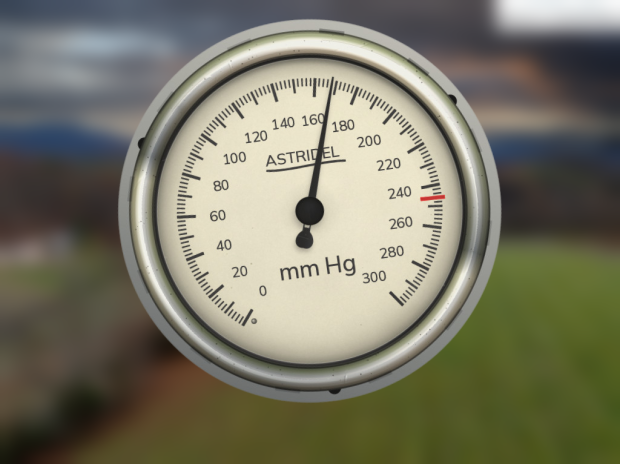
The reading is 168 mmHg
